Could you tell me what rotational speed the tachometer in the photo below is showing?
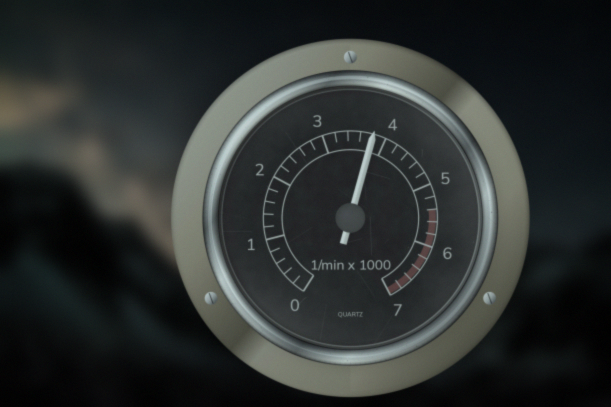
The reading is 3800 rpm
